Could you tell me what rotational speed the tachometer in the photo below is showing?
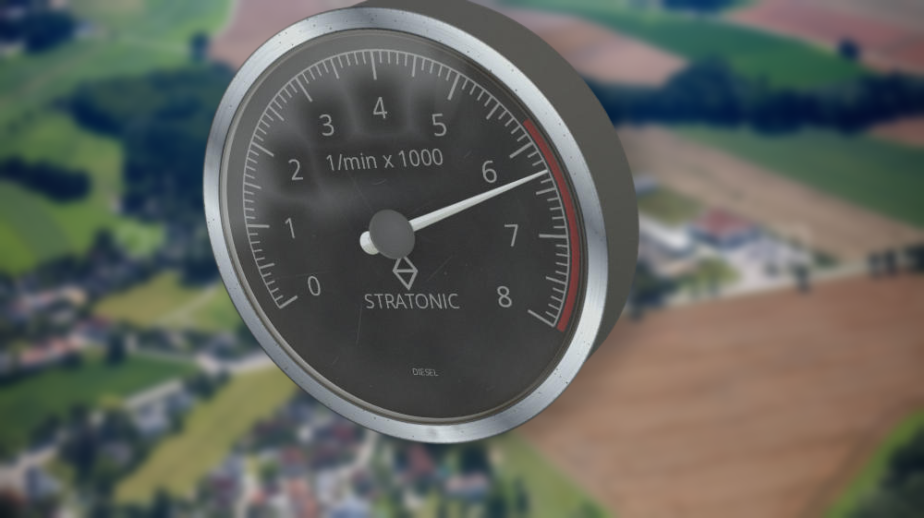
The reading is 6300 rpm
